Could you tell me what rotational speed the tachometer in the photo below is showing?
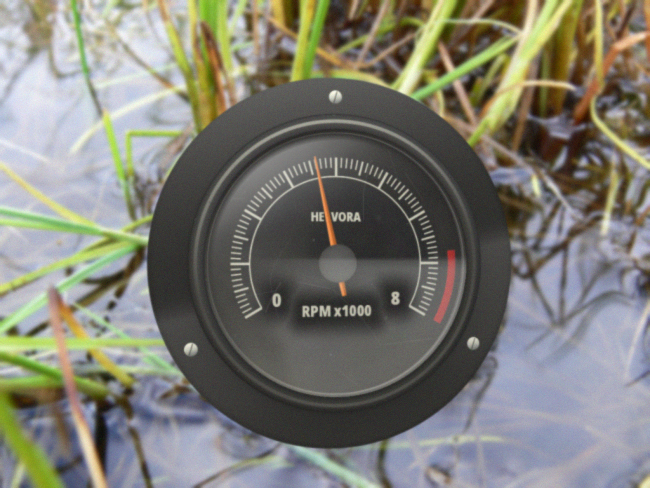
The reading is 3600 rpm
